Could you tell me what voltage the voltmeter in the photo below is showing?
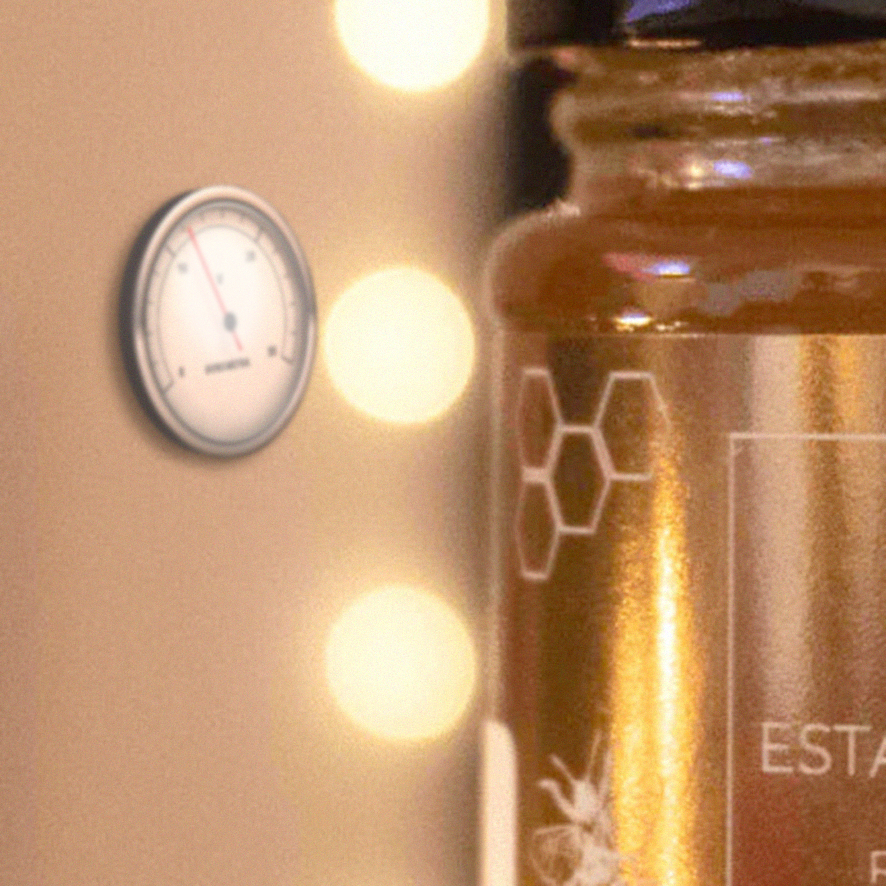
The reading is 12 V
